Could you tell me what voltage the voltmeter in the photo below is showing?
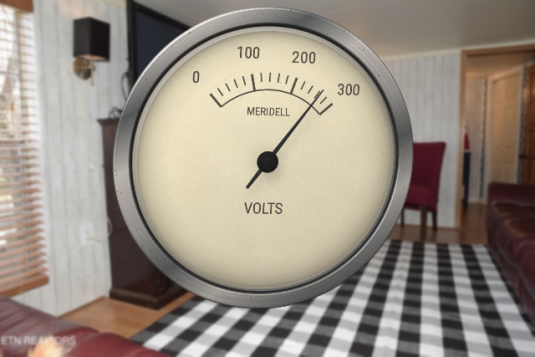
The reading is 260 V
